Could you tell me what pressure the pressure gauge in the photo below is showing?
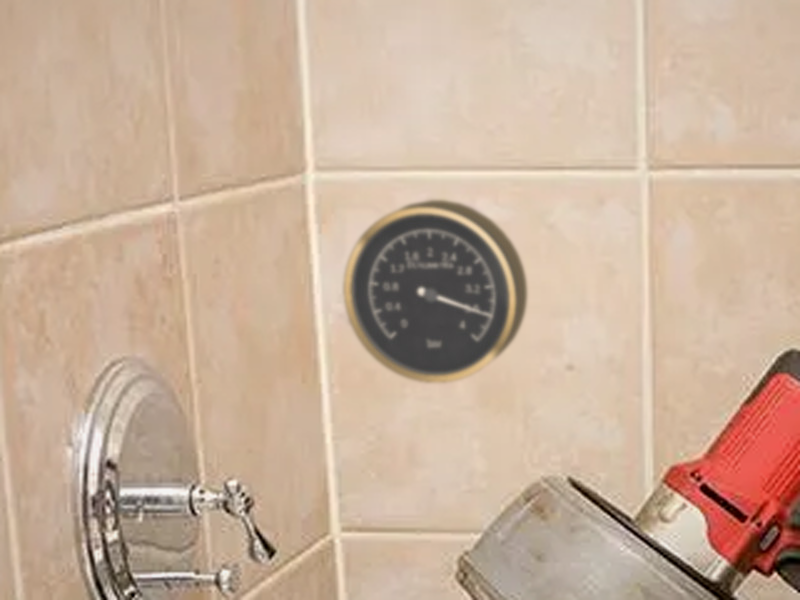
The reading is 3.6 bar
